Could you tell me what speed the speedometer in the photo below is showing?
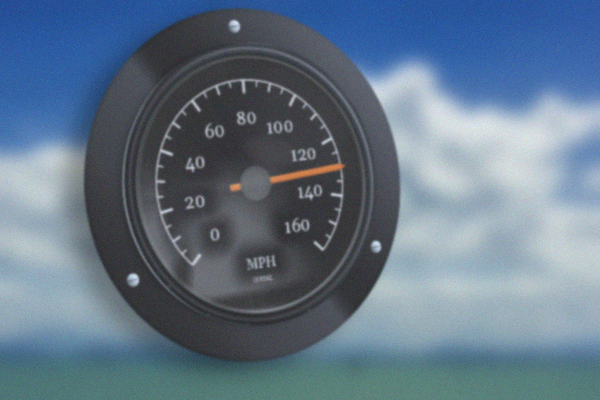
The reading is 130 mph
